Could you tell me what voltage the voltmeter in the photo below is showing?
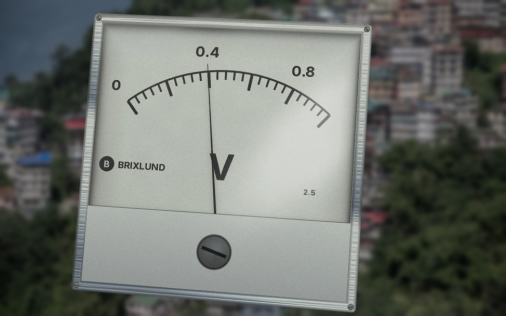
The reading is 0.4 V
